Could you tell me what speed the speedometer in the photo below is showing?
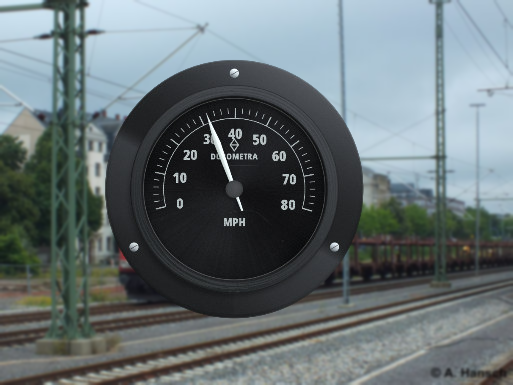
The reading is 32 mph
